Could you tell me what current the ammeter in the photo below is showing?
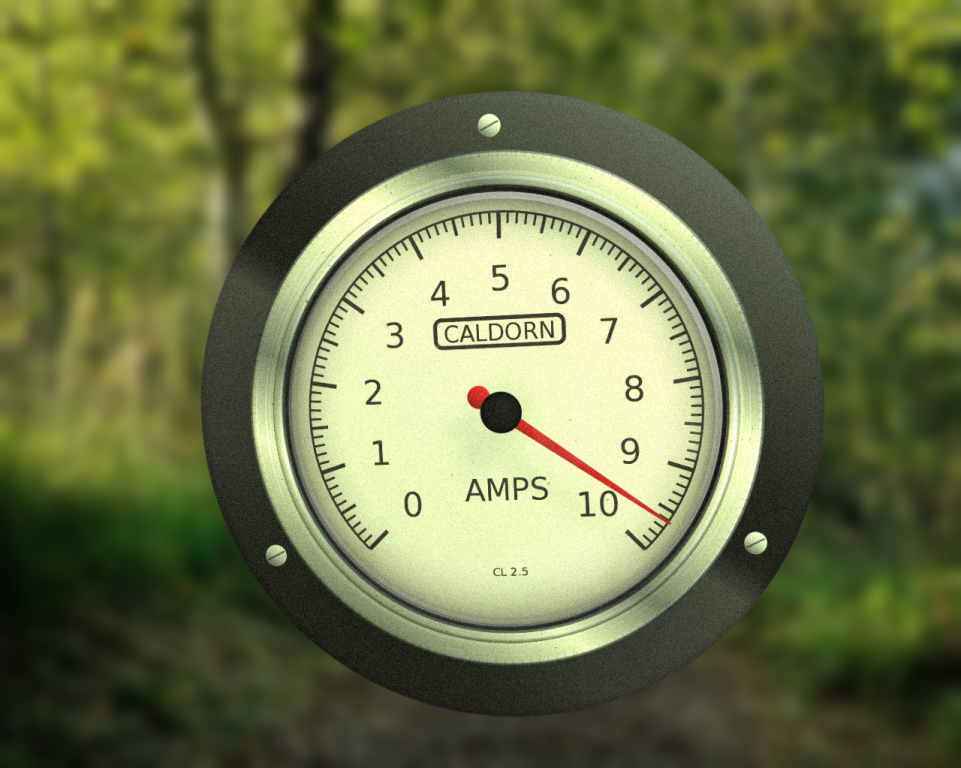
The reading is 9.6 A
